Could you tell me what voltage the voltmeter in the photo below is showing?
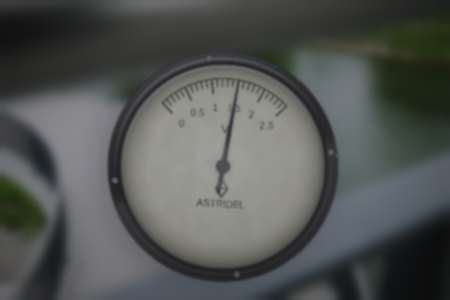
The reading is 1.5 V
